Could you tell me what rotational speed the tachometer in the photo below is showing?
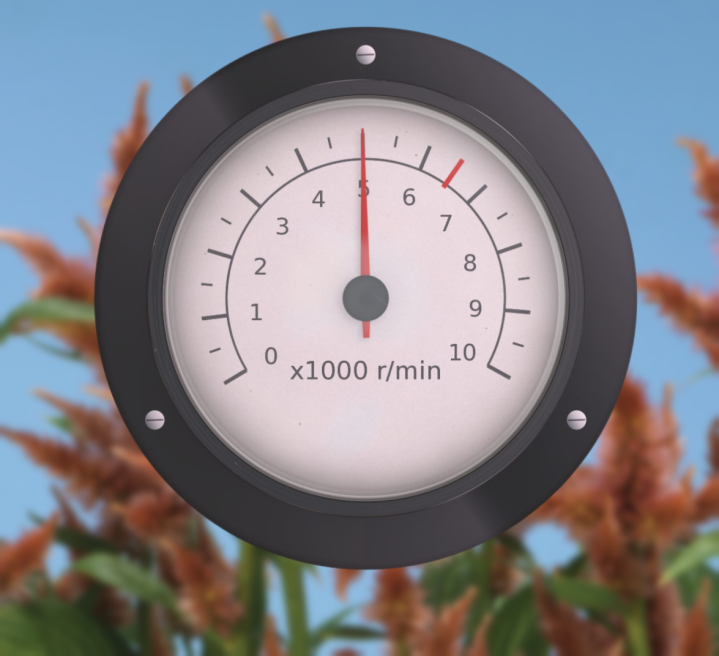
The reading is 5000 rpm
